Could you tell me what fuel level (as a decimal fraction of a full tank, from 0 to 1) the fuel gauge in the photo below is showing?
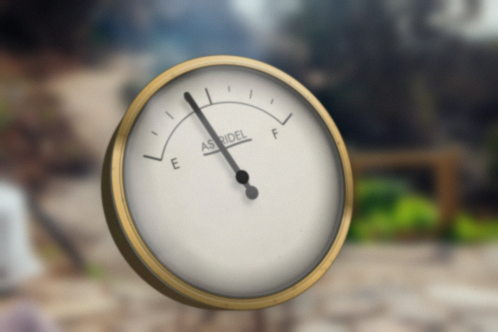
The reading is 0.375
